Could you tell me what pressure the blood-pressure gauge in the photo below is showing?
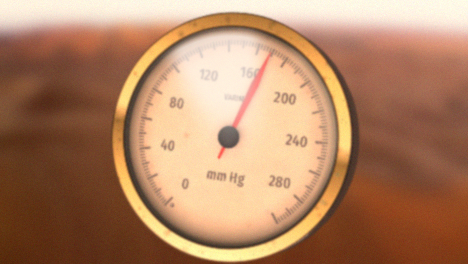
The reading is 170 mmHg
